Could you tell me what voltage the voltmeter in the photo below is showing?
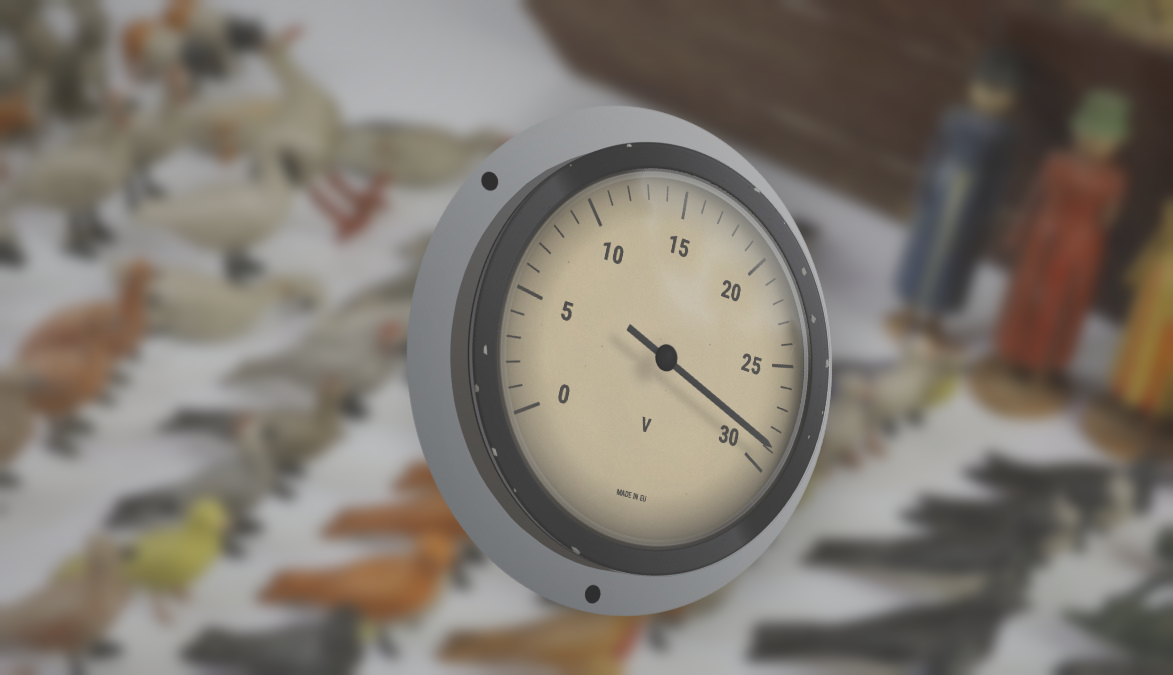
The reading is 29 V
